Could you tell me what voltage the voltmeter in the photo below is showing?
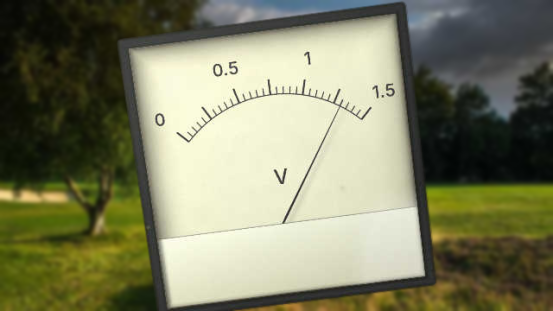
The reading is 1.3 V
